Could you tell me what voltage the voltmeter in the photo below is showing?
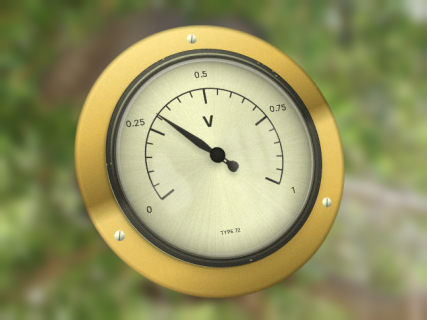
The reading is 0.3 V
